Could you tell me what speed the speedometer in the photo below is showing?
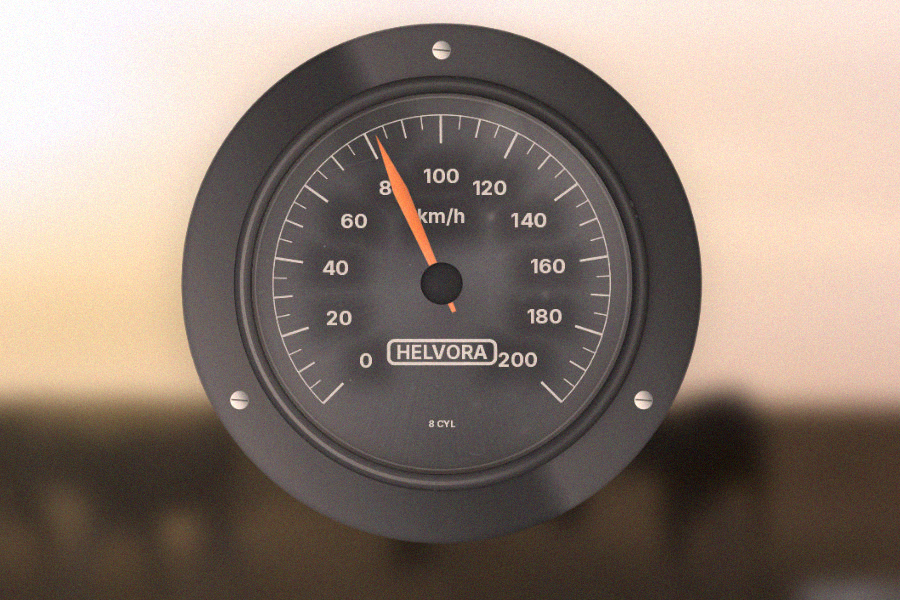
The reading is 82.5 km/h
